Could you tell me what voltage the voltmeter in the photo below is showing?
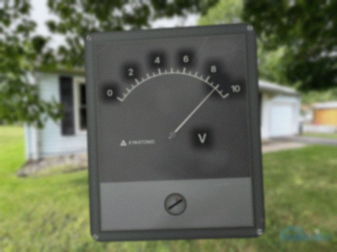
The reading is 9 V
